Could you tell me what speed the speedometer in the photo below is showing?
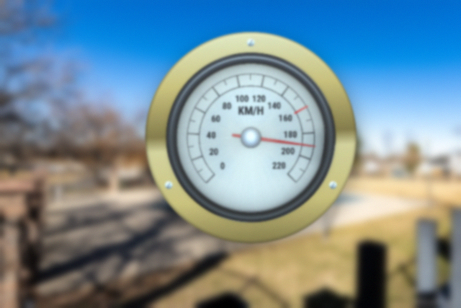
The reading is 190 km/h
